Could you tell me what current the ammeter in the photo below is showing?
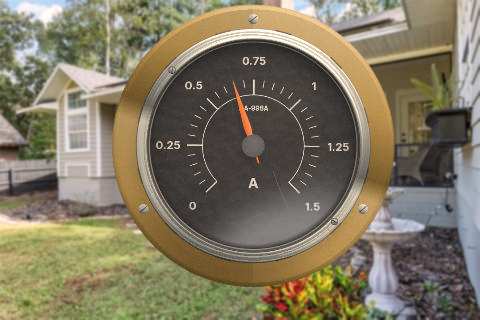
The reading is 0.65 A
